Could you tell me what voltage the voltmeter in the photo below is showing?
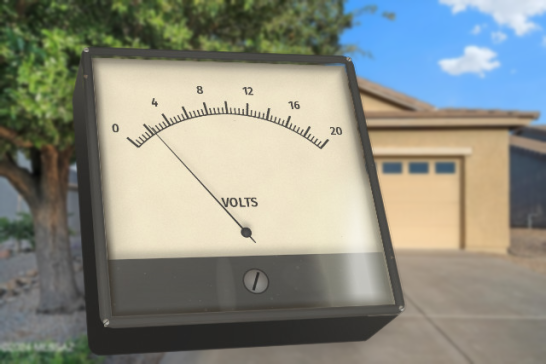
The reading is 2 V
